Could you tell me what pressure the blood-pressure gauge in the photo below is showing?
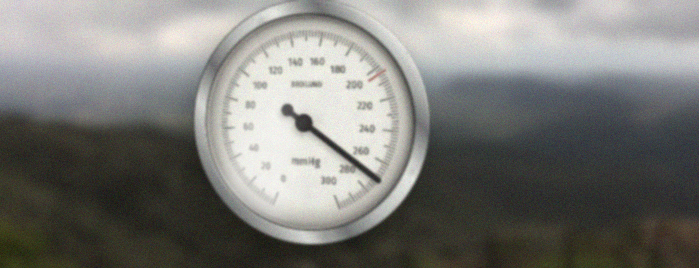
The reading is 270 mmHg
